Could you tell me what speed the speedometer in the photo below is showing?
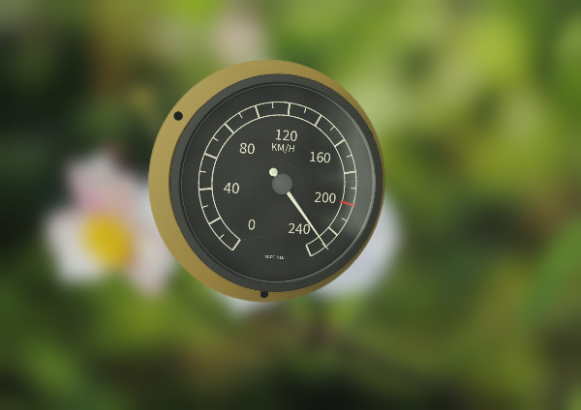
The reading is 230 km/h
